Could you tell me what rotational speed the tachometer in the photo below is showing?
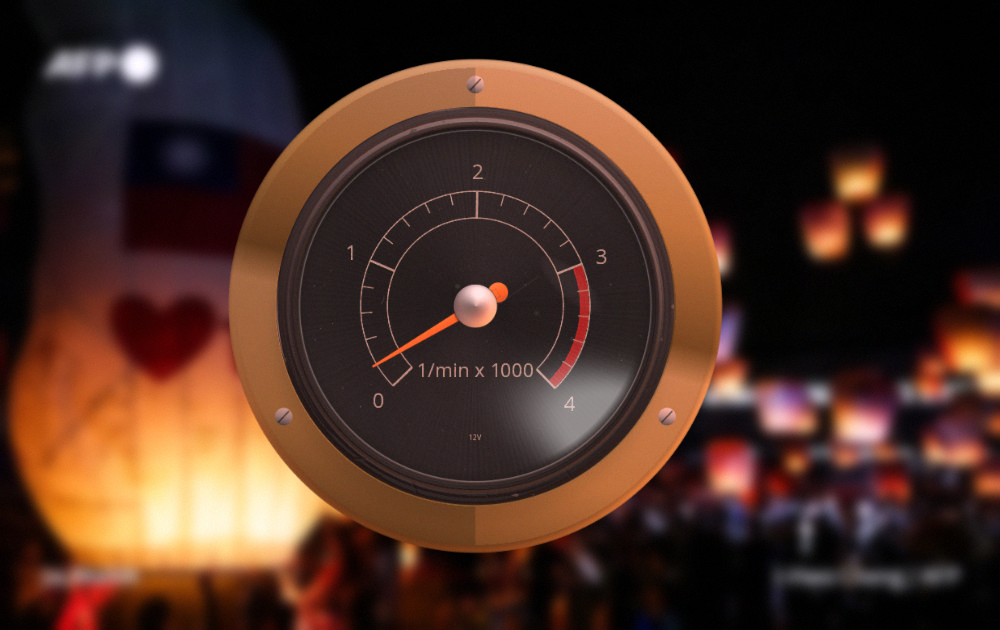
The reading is 200 rpm
